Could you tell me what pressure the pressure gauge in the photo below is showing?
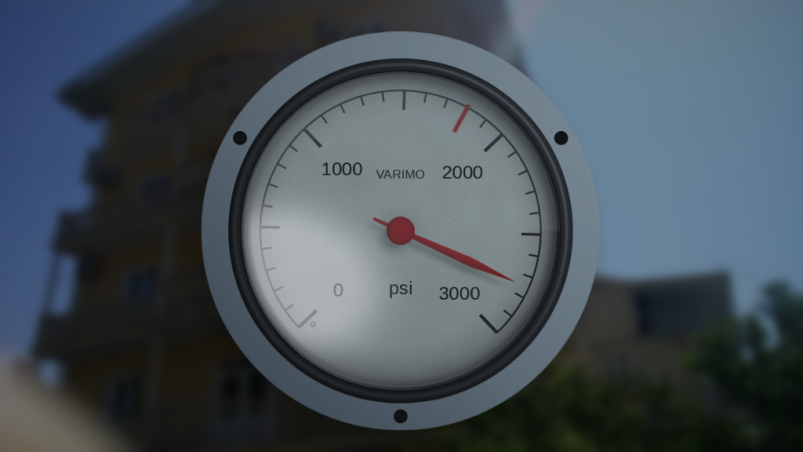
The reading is 2750 psi
